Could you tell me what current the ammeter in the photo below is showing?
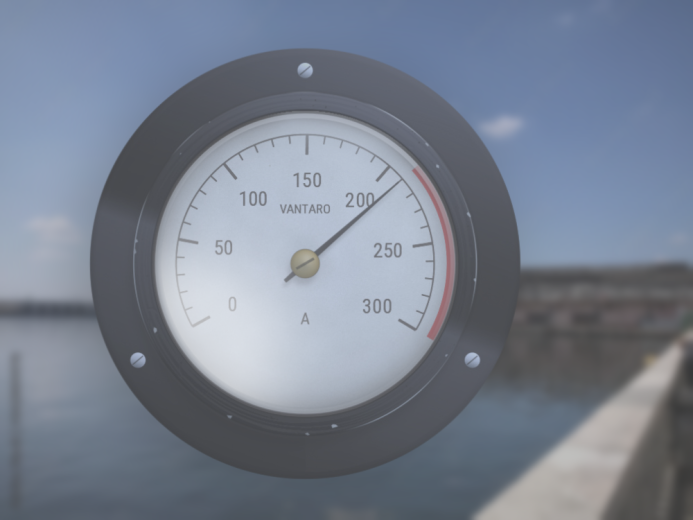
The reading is 210 A
